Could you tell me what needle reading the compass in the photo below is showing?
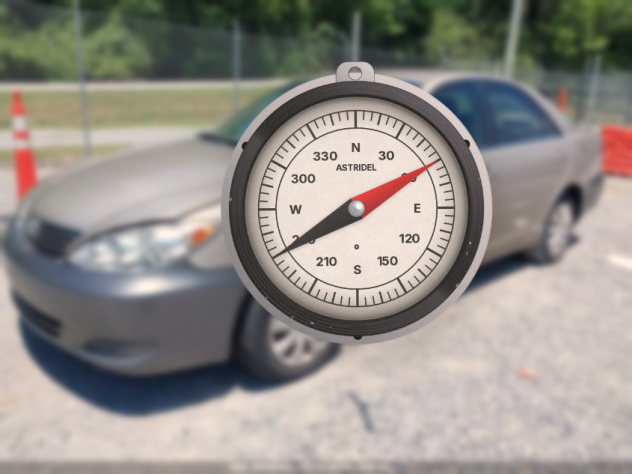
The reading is 60 °
